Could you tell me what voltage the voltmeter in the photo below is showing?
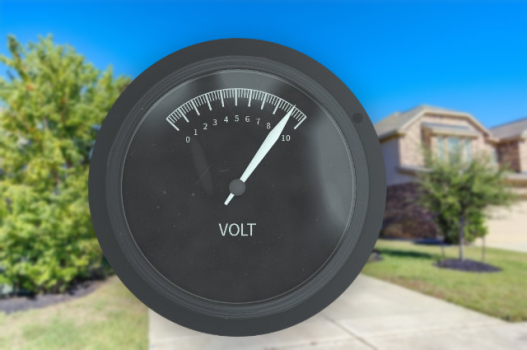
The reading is 9 V
